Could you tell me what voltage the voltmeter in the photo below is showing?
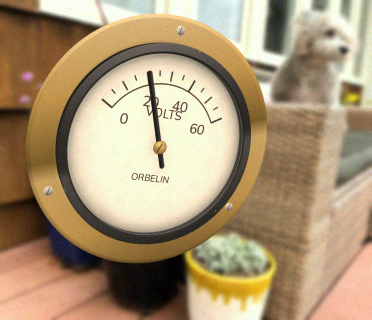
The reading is 20 V
